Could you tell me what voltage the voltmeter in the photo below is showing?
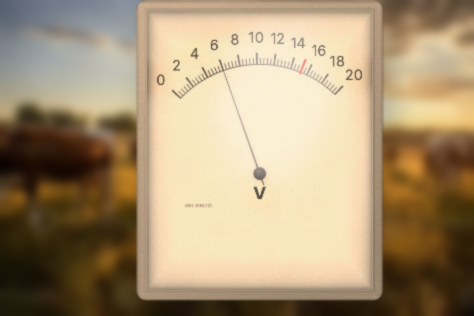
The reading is 6 V
